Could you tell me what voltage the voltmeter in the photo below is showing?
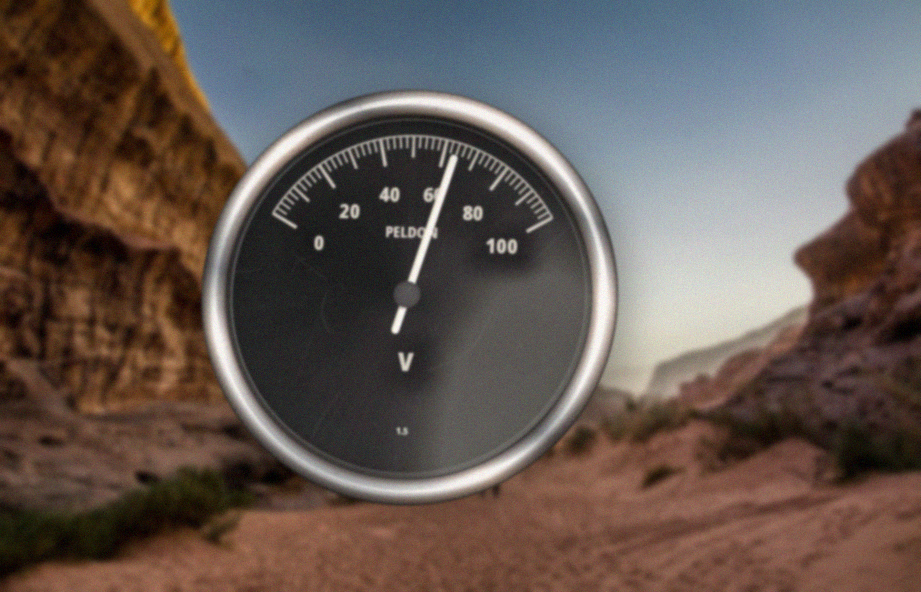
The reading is 64 V
